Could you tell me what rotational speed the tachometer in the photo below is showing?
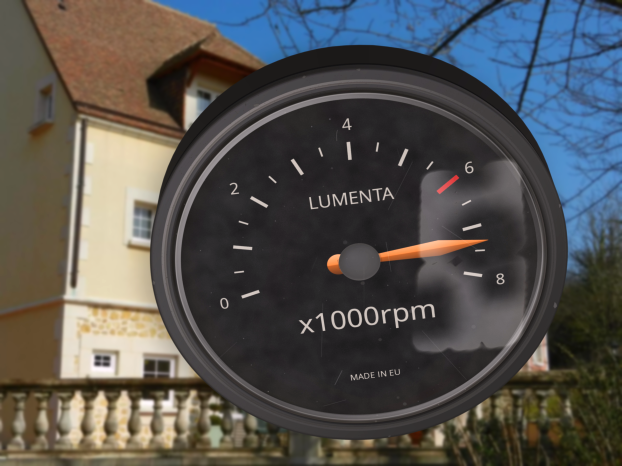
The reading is 7250 rpm
